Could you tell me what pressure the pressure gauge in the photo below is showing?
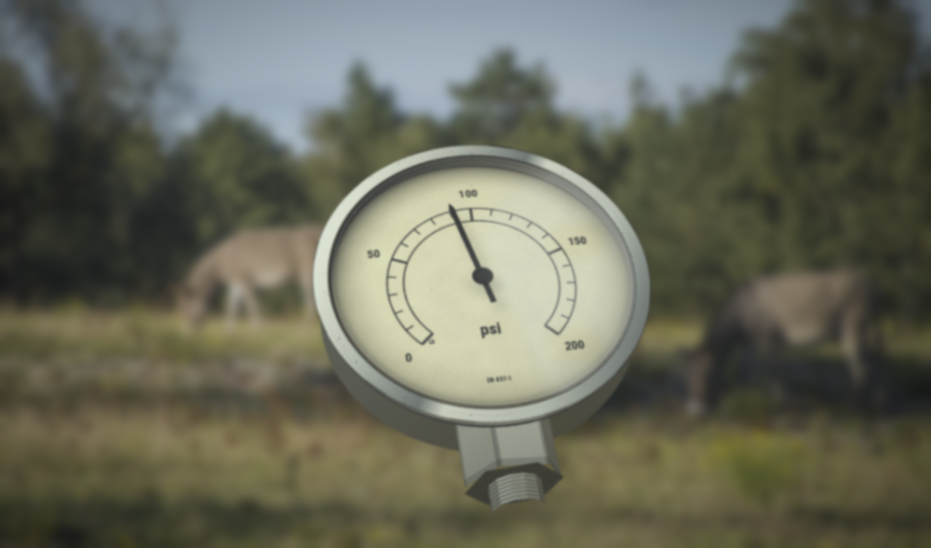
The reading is 90 psi
